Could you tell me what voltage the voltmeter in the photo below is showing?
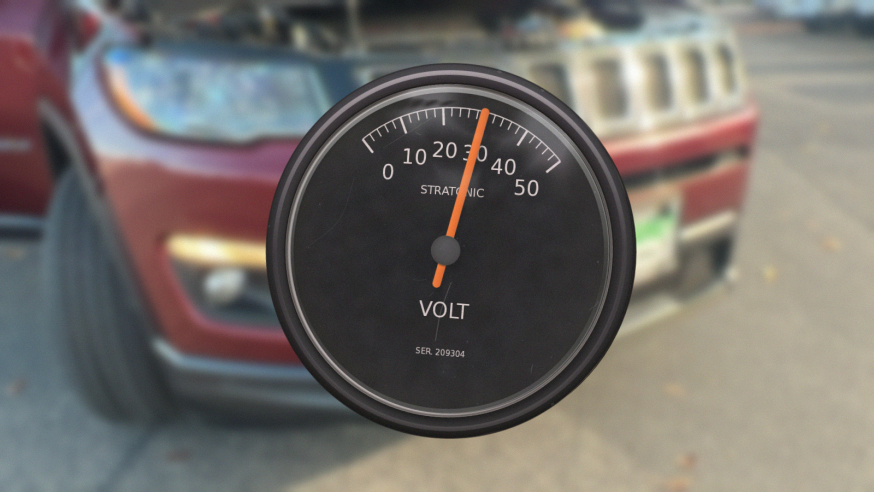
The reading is 30 V
